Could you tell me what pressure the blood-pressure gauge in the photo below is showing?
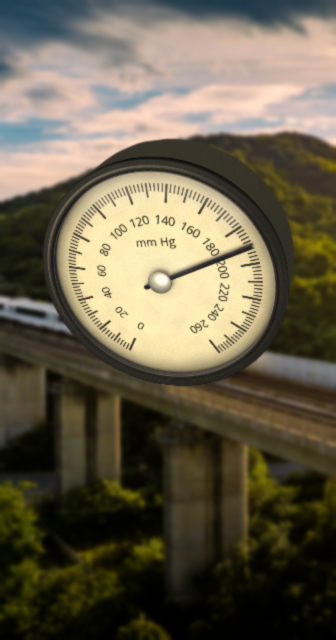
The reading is 190 mmHg
